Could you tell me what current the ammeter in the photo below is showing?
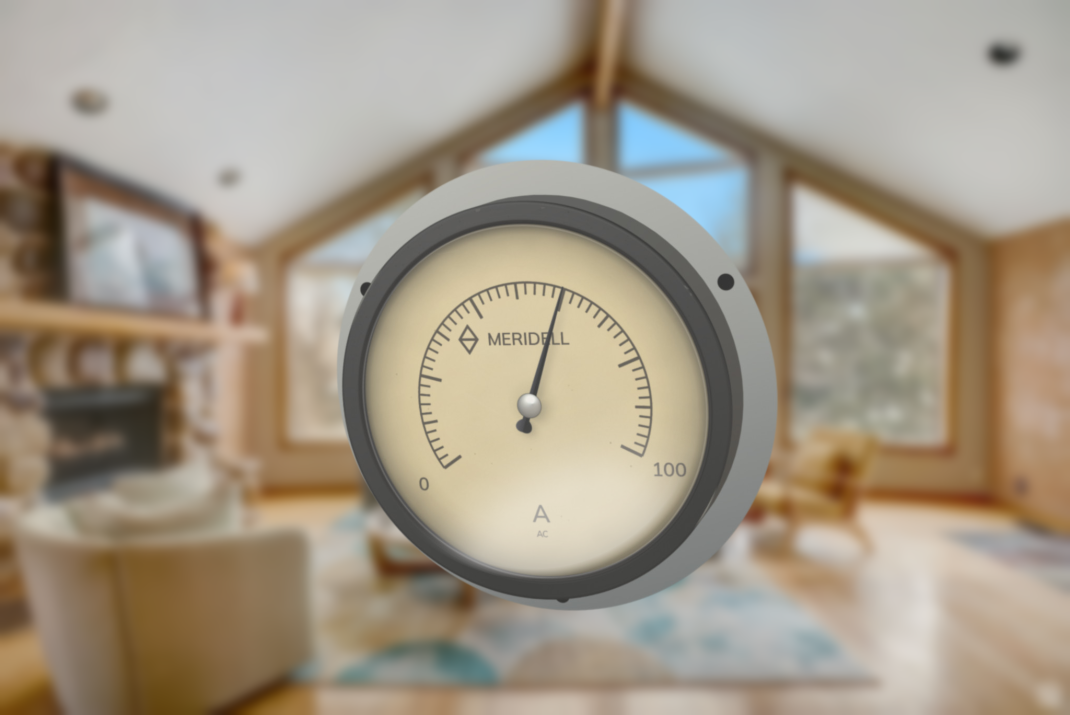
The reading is 60 A
